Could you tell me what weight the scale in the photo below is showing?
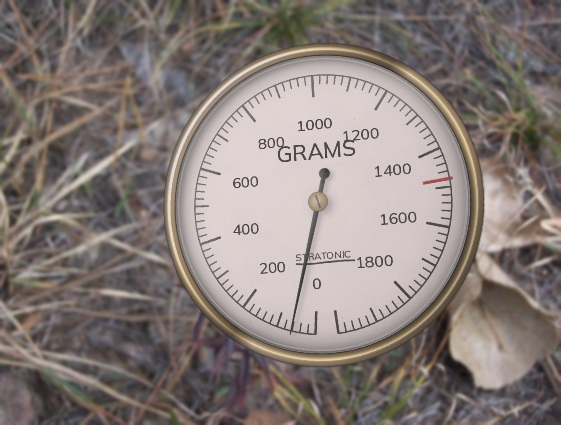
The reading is 60 g
